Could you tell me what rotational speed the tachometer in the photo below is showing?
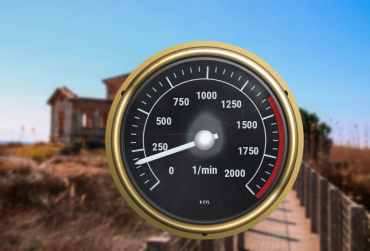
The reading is 175 rpm
